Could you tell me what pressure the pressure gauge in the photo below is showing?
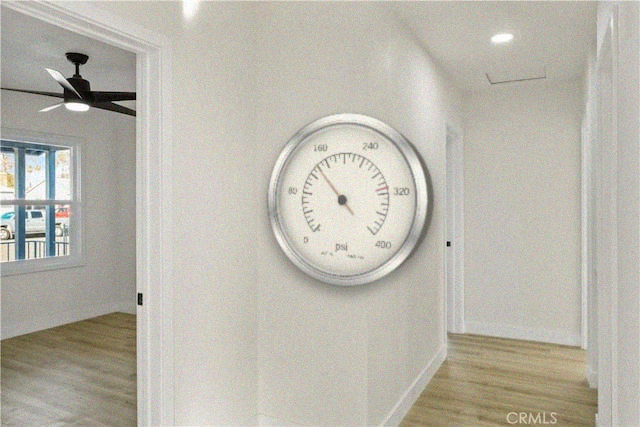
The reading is 140 psi
